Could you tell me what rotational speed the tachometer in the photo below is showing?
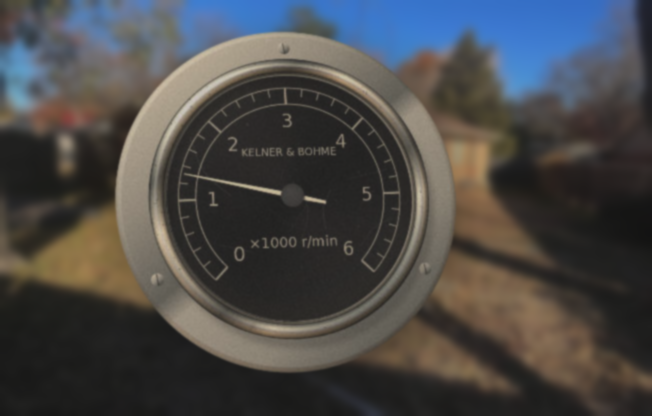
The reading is 1300 rpm
